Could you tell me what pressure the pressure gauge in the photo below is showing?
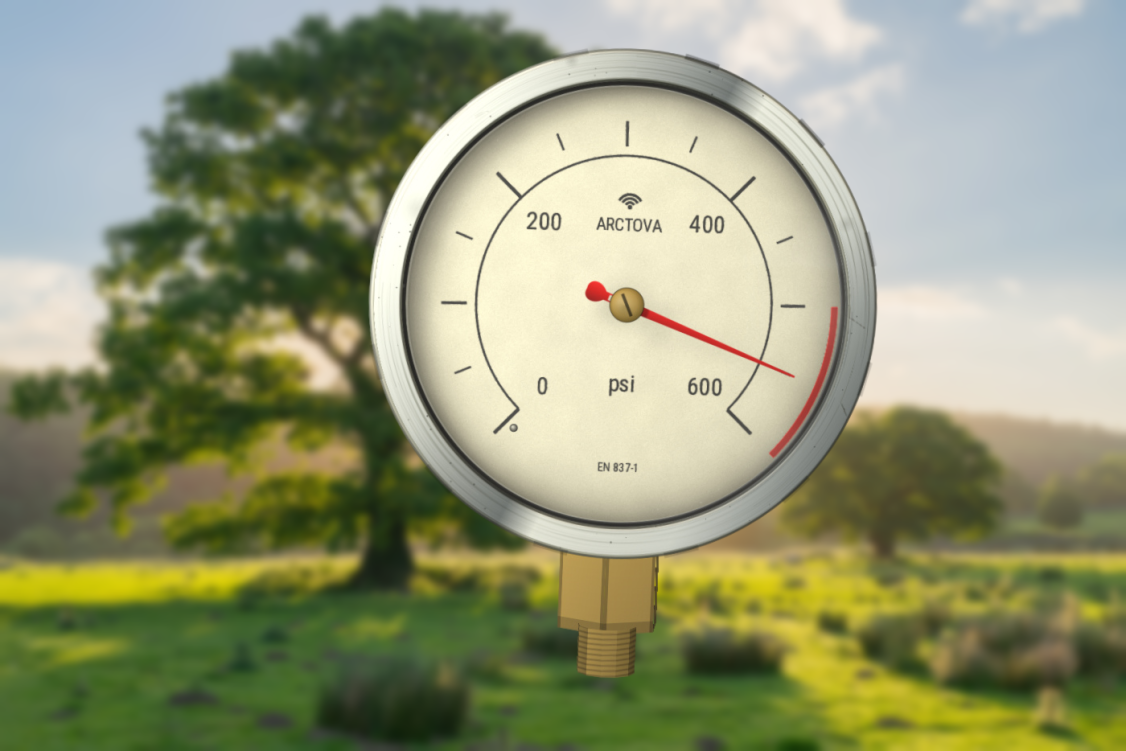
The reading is 550 psi
